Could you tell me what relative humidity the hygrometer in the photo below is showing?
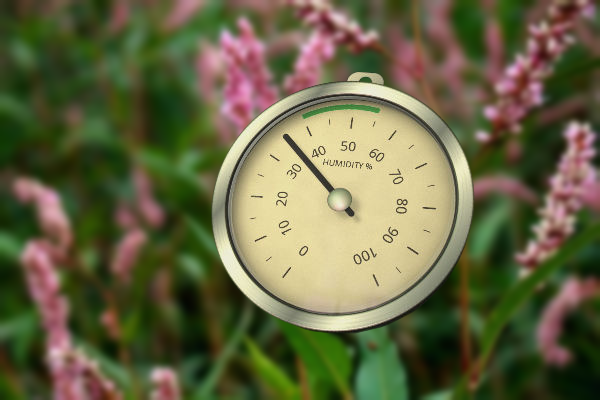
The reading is 35 %
